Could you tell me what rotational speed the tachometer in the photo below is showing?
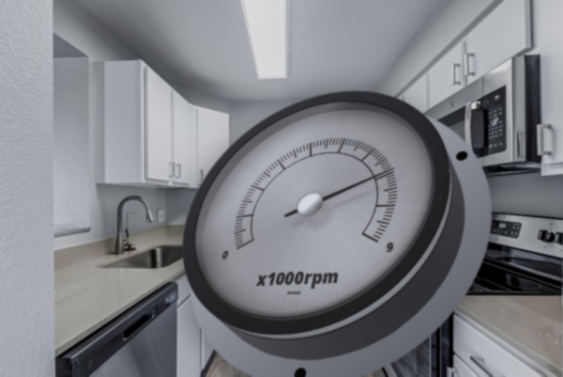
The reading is 7000 rpm
